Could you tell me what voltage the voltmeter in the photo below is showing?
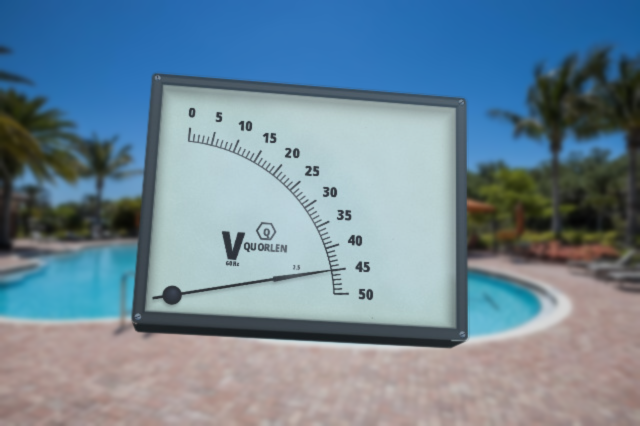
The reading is 45 V
